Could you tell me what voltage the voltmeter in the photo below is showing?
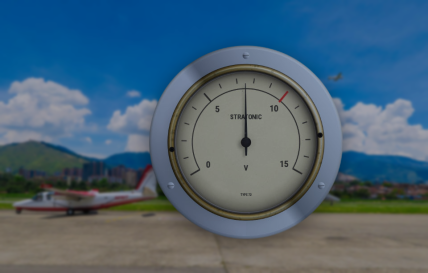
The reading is 7.5 V
